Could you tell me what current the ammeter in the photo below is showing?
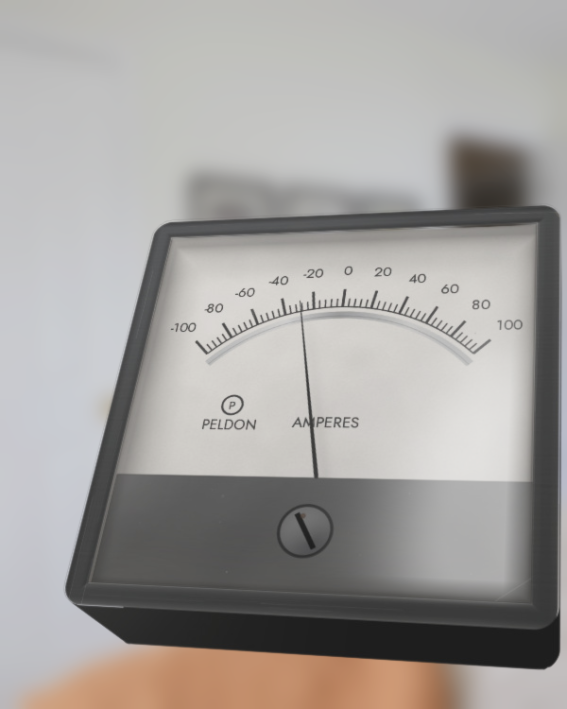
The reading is -28 A
